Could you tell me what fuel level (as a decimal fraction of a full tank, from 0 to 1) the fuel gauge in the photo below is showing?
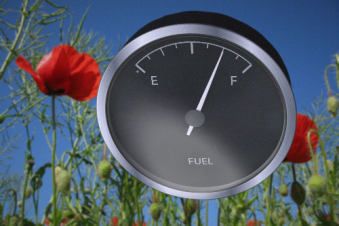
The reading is 0.75
